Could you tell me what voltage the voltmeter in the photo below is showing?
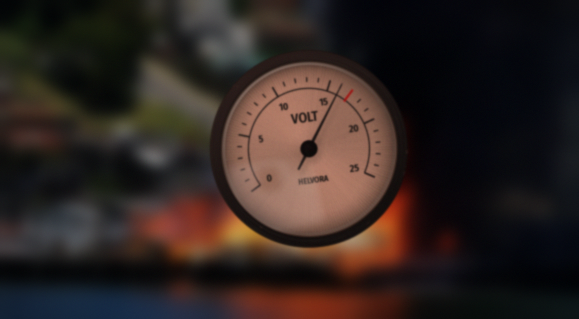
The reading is 16 V
